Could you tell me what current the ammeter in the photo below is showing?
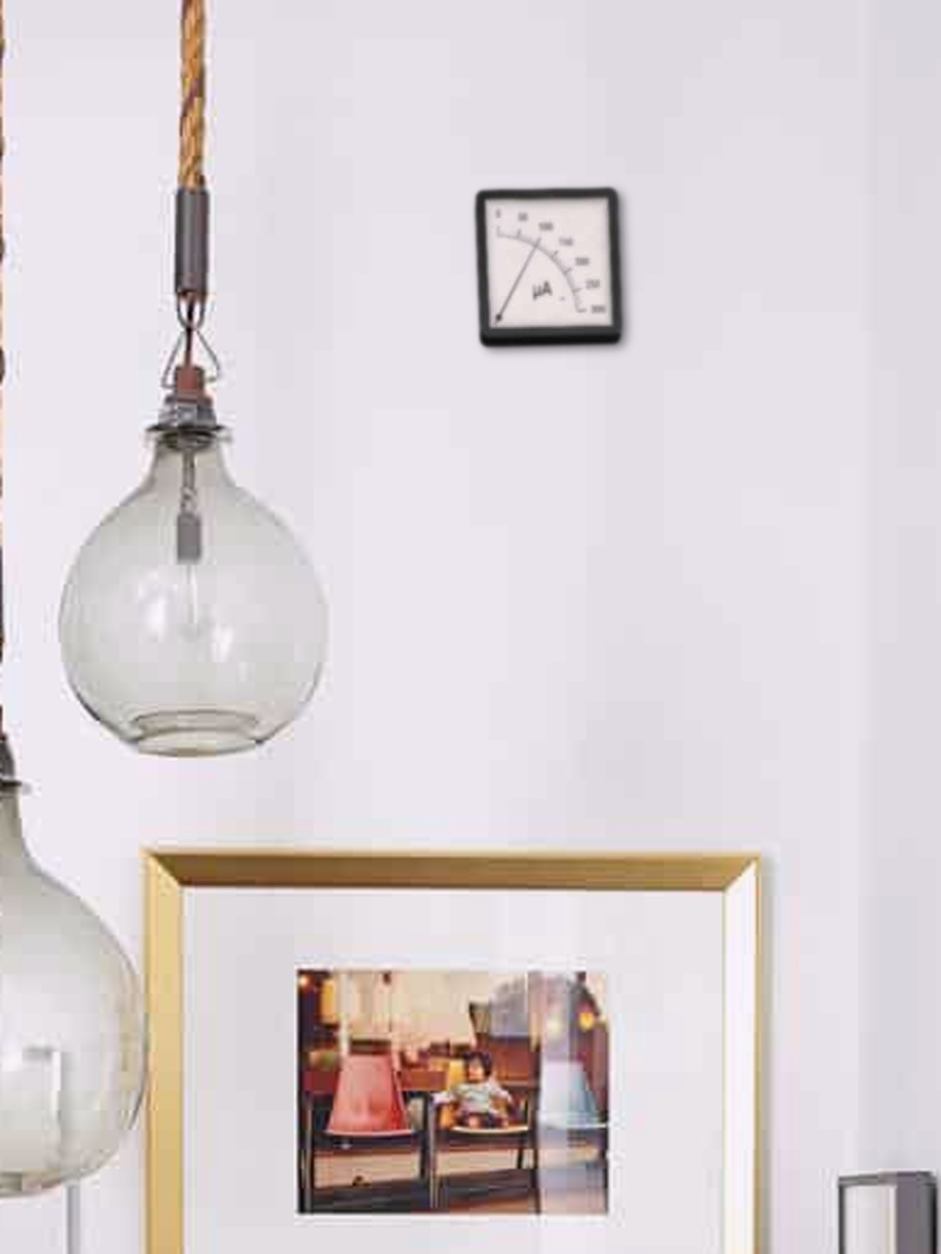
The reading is 100 µA
